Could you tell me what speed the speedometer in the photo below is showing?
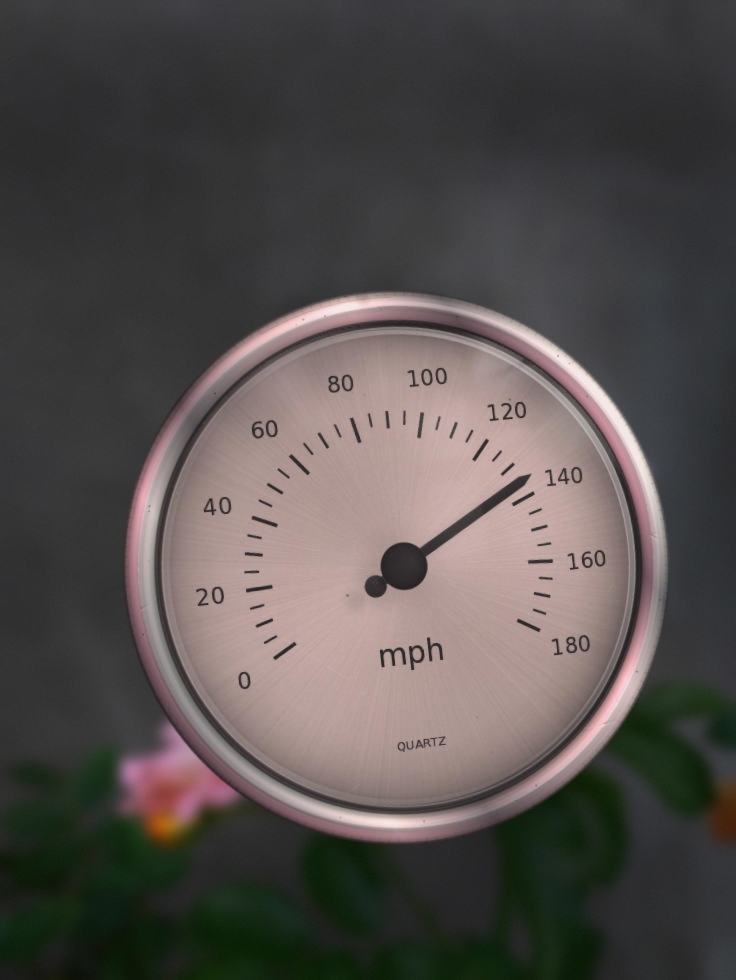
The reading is 135 mph
